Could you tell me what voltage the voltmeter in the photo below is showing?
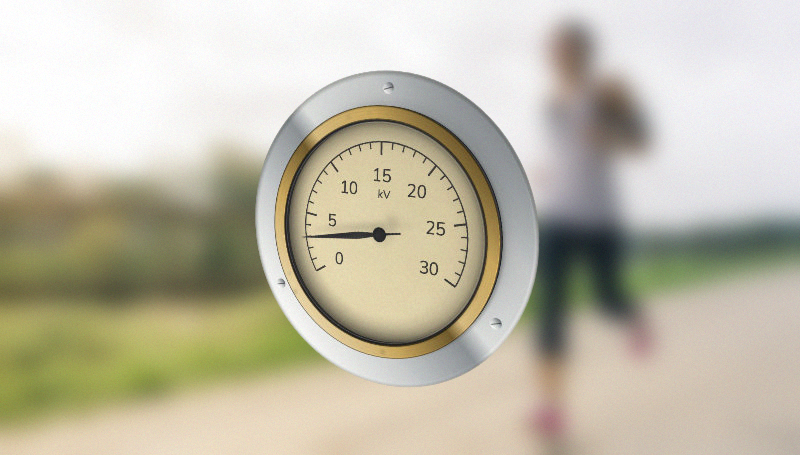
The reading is 3 kV
